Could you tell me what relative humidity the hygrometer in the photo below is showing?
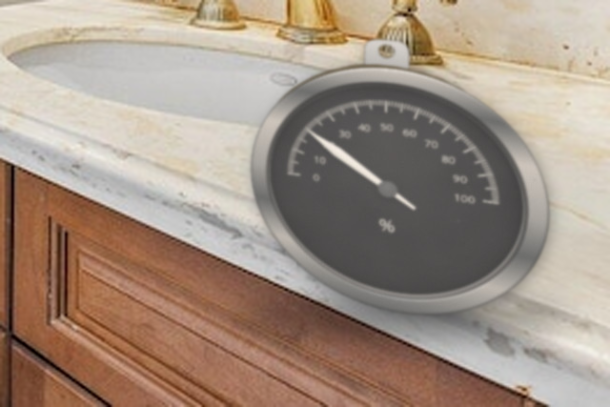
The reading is 20 %
